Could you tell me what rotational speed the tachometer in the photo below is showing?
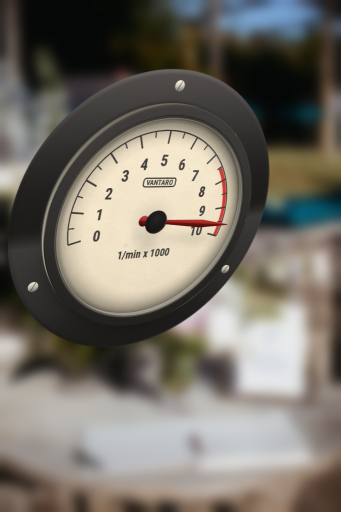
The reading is 9500 rpm
